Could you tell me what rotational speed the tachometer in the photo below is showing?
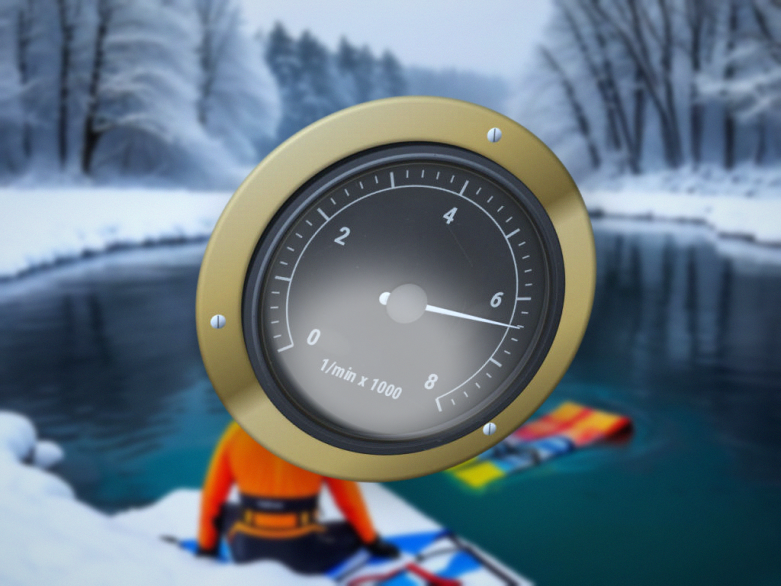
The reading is 6400 rpm
